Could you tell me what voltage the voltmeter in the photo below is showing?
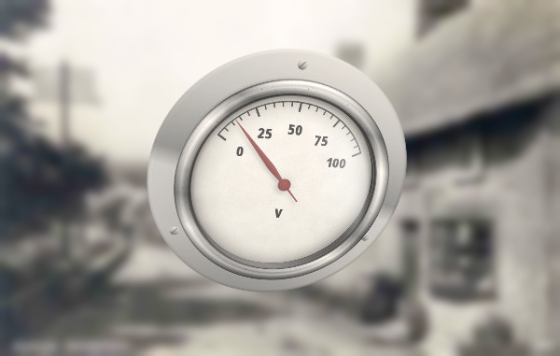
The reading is 12.5 V
